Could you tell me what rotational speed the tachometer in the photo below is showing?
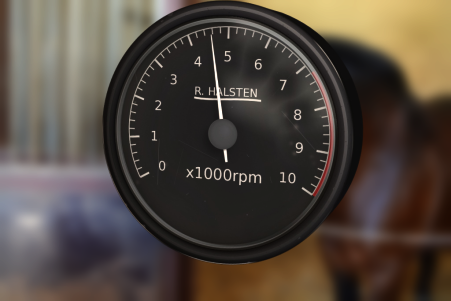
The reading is 4600 rpm
